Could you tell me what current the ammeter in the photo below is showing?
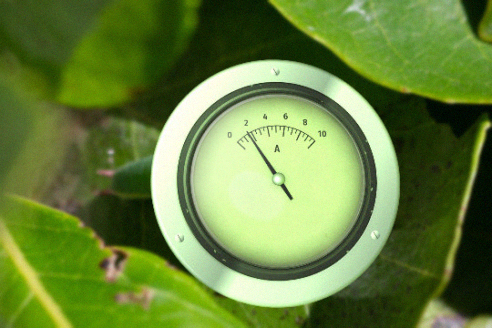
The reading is 1.5 A
